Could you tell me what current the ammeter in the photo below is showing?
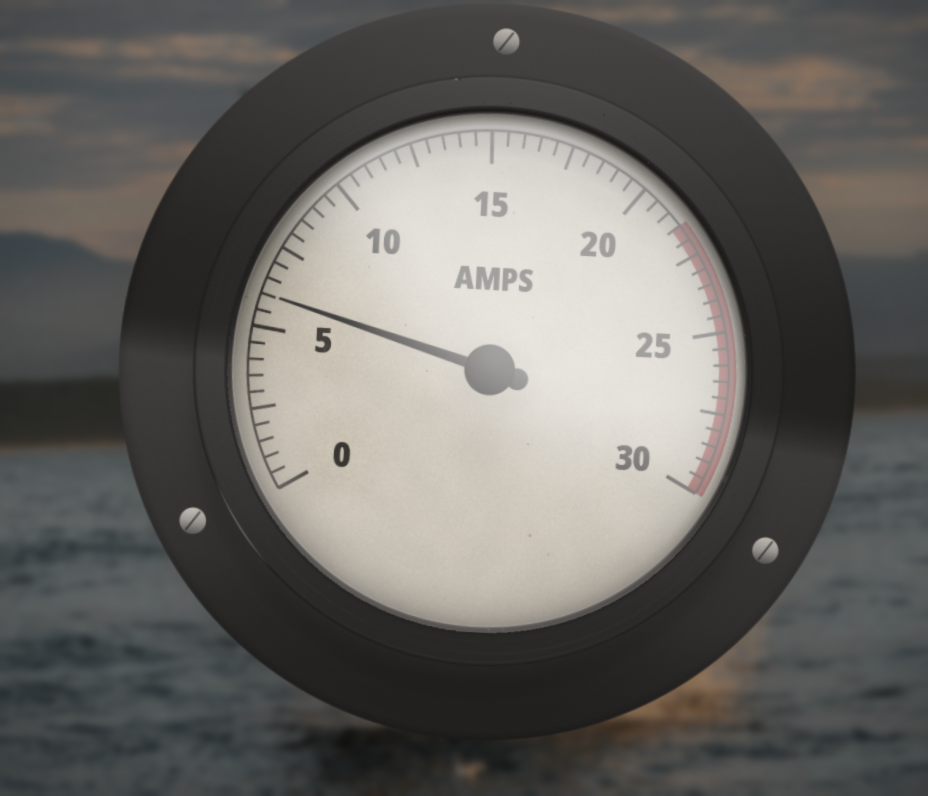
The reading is 6 A
